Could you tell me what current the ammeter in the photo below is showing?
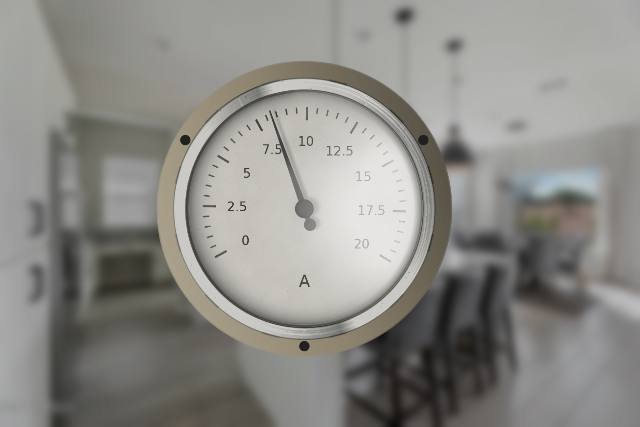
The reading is 8.25 A
